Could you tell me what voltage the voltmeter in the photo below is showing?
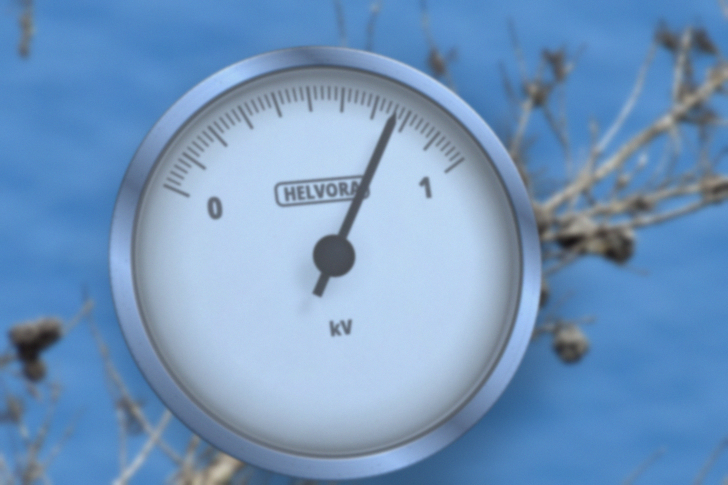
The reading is 0.76 kV
